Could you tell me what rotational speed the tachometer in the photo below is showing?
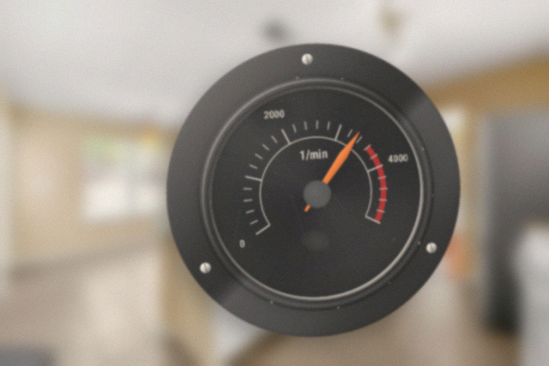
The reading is 3300 rpm
